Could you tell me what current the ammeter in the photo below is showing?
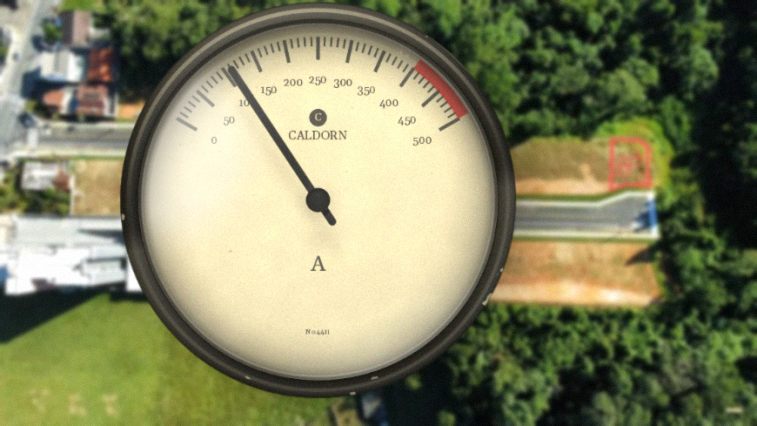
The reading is 110 A
